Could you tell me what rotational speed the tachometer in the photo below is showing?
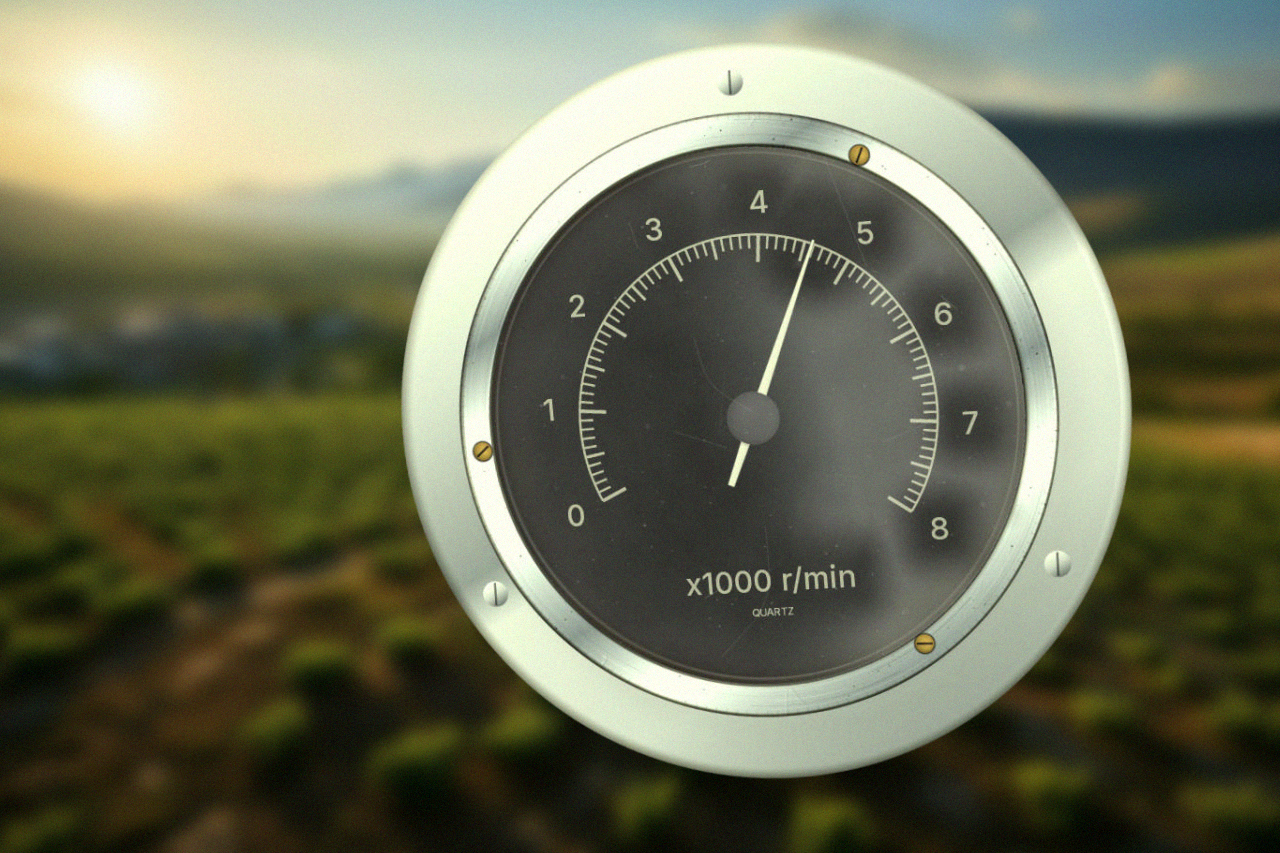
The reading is 4600 rpm
